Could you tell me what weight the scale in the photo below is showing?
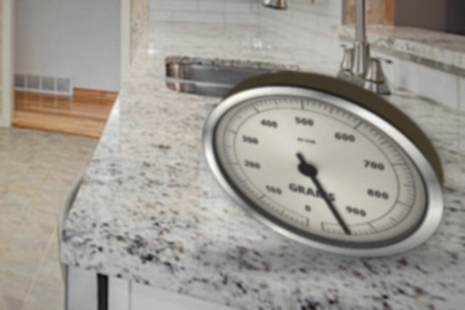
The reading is 950 g
